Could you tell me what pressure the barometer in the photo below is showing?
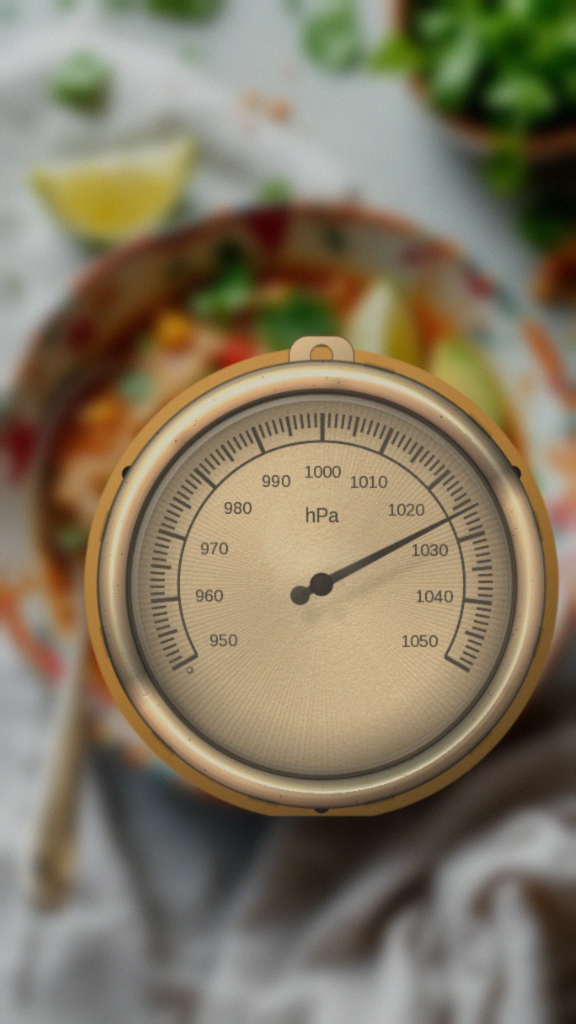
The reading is 1026 hPa
